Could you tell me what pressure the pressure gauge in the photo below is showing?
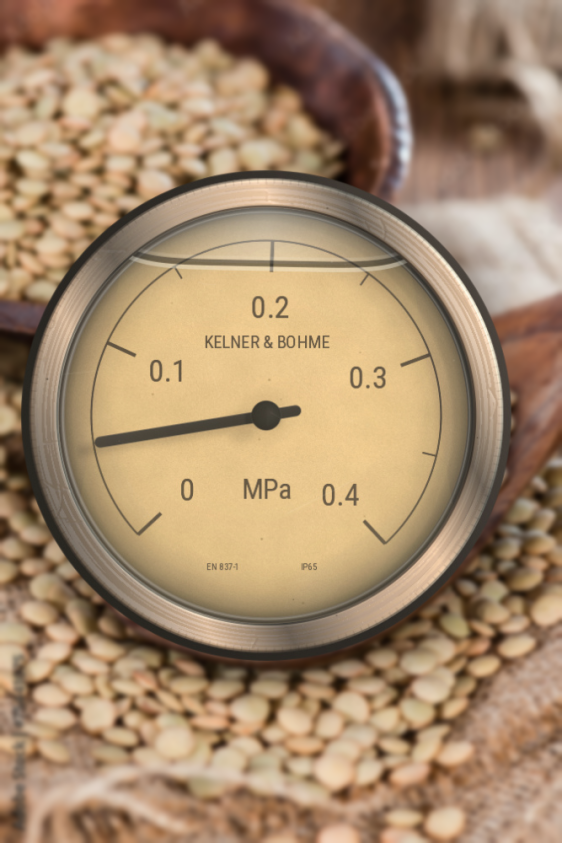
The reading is 0.05 MPa
